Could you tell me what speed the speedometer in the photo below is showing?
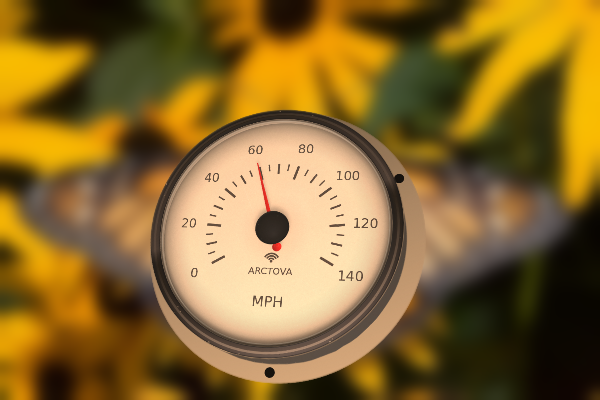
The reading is 60 mph
